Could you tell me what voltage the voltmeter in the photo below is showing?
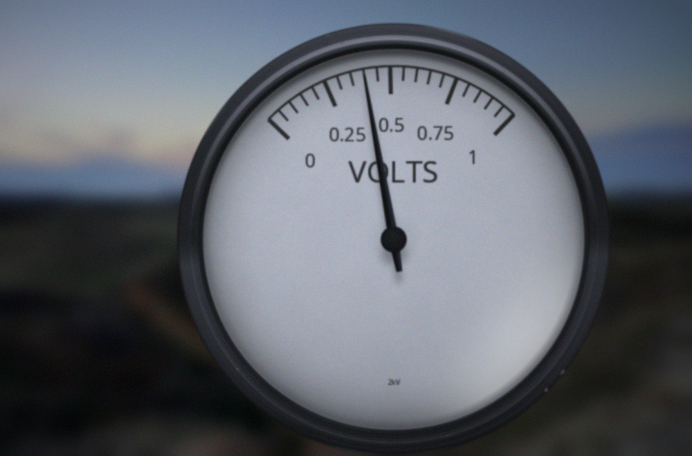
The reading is 0.4 V
